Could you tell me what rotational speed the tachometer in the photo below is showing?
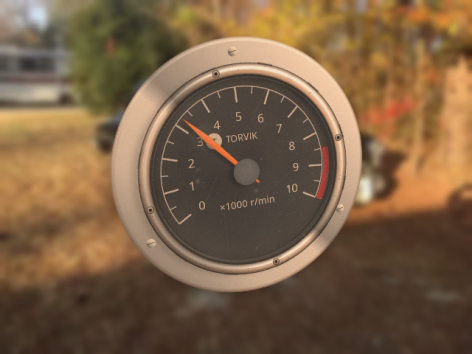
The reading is 3250 rpm
